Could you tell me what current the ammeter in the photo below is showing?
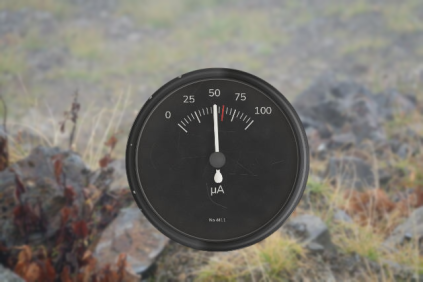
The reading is 50 µA
